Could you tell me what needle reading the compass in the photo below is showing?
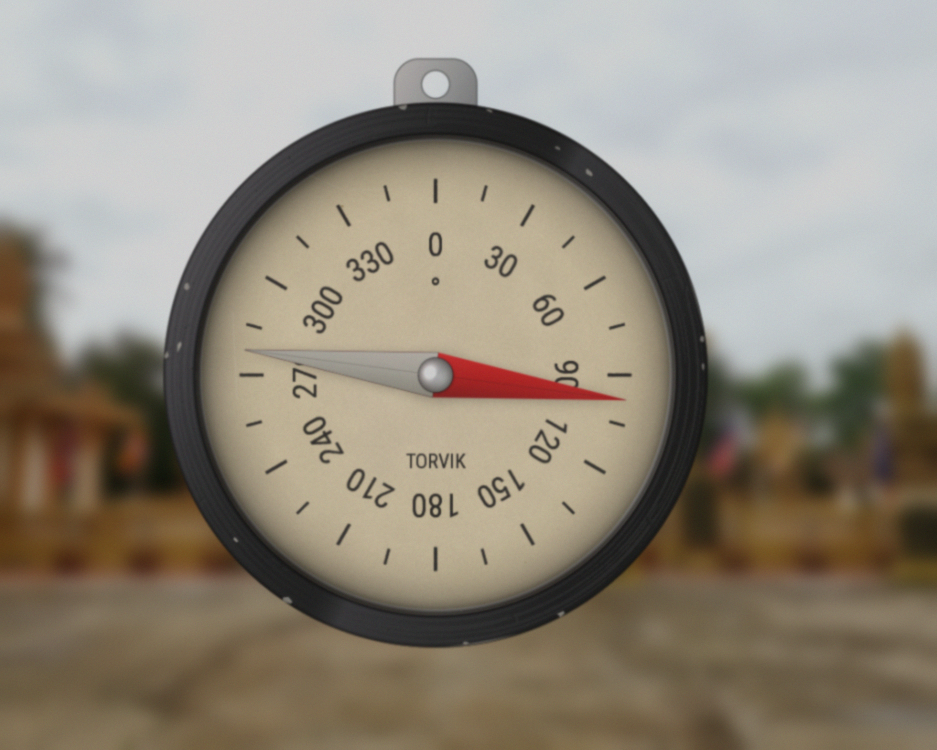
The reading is 97.5 °
